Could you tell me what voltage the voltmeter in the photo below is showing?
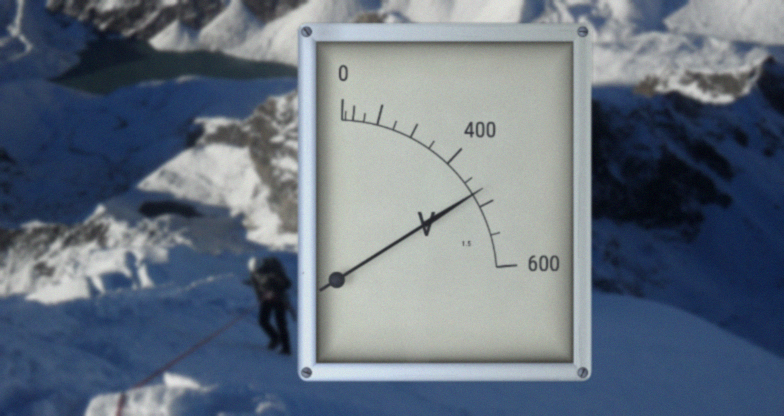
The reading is 475 V
